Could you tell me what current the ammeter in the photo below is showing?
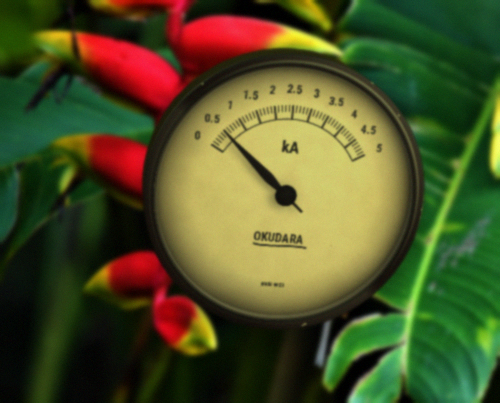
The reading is 0.5 kA
